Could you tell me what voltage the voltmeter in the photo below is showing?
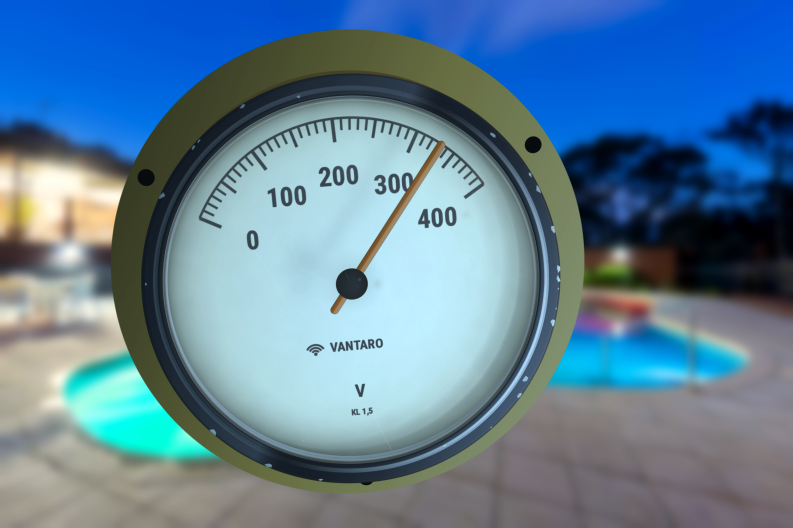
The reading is 330 V
